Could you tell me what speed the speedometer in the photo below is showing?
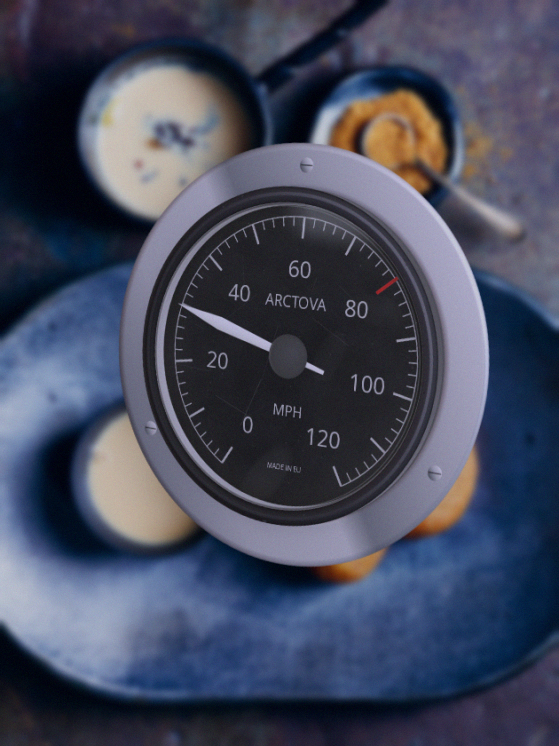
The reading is 30 mph
